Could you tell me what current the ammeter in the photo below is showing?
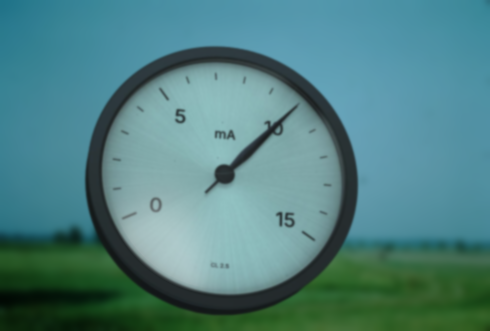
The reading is 10 mA
